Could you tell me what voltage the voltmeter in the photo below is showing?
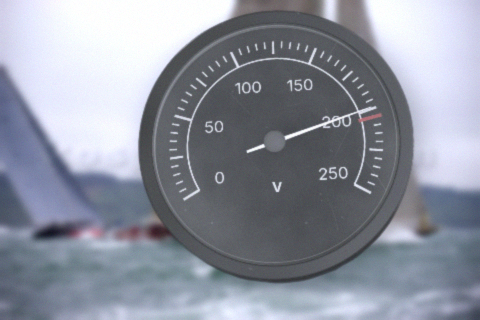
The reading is 200 V
